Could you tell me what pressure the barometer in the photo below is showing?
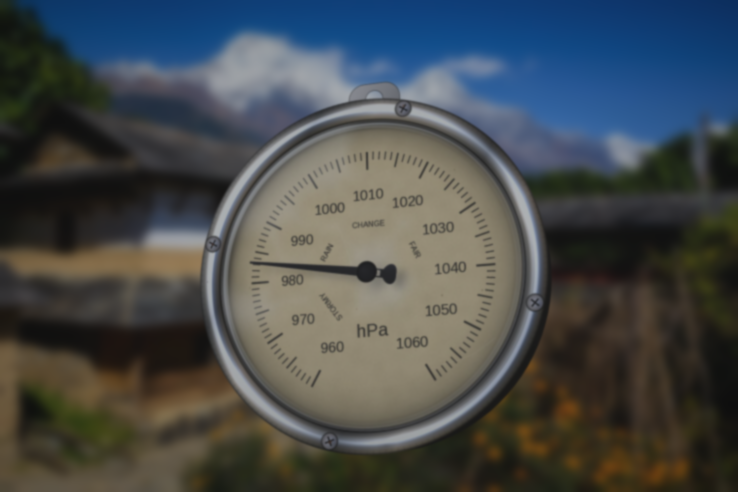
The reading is 983 hPa
